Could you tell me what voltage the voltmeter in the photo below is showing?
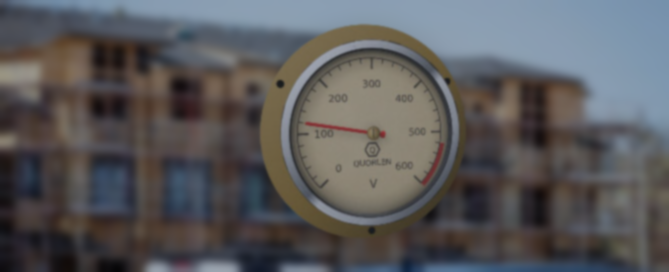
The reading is 120 V
